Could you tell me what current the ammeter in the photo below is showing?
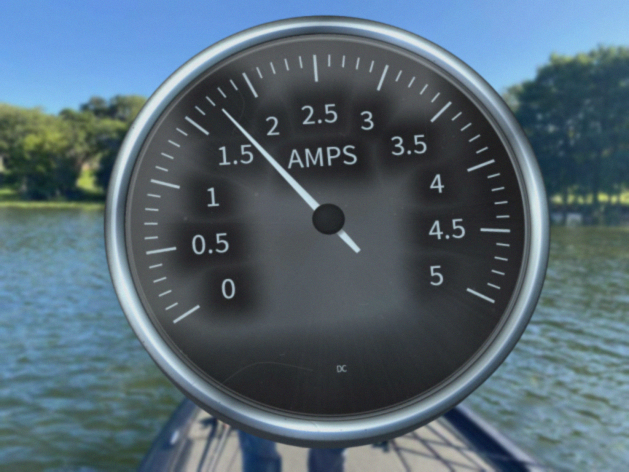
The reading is 1.7 A
